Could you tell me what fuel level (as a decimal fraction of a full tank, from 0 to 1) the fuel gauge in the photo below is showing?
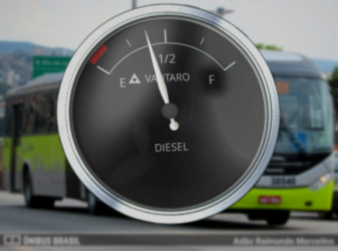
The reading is 0.375
